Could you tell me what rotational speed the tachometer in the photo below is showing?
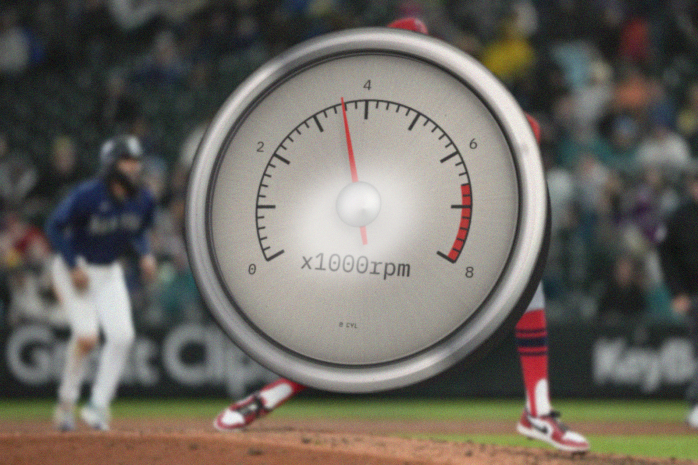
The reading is 3600 rpm
